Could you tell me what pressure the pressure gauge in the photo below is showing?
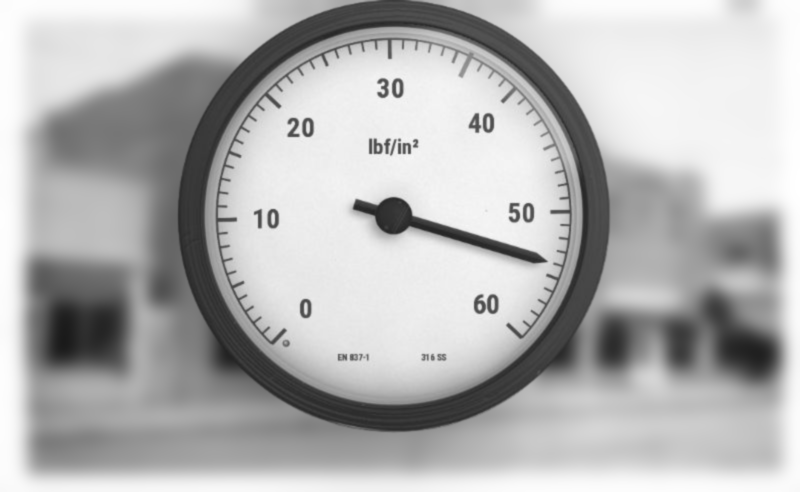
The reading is 54 psi
